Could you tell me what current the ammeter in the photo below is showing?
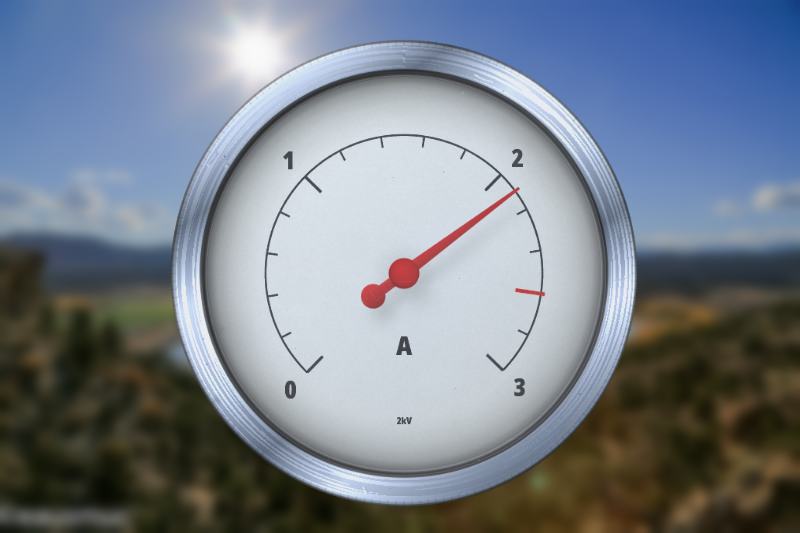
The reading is 2.1 A
